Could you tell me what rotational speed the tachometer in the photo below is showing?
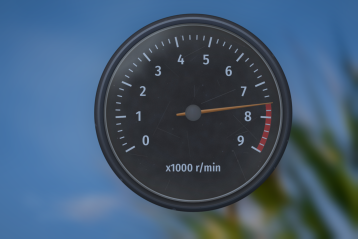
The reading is 7600 rpm
